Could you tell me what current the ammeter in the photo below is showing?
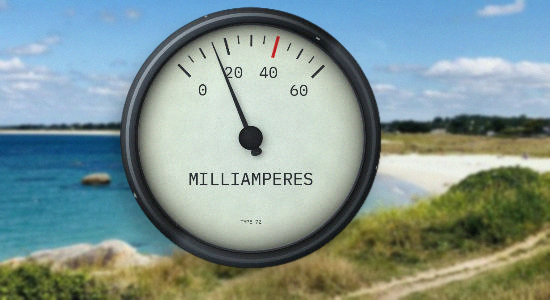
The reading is 15 mA
